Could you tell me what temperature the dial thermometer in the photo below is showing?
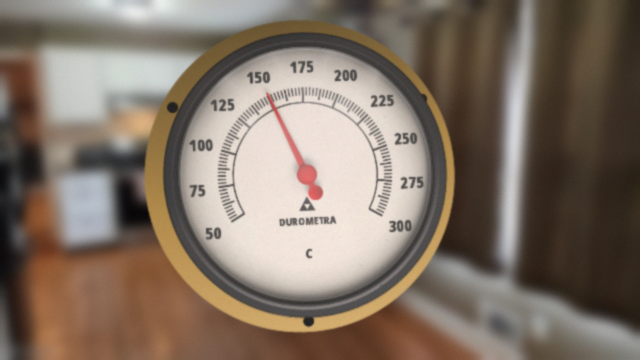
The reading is 150 °C
